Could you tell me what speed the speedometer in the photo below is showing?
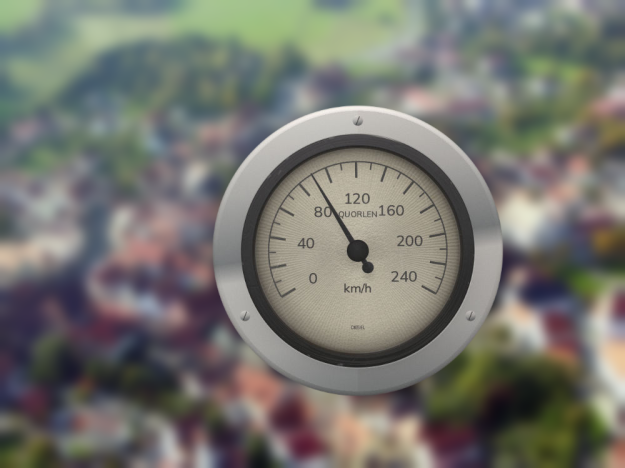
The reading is 90 km/h
